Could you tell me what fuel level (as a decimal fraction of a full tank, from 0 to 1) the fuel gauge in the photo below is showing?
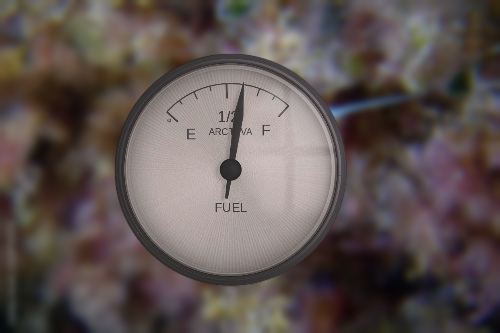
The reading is 0.625
